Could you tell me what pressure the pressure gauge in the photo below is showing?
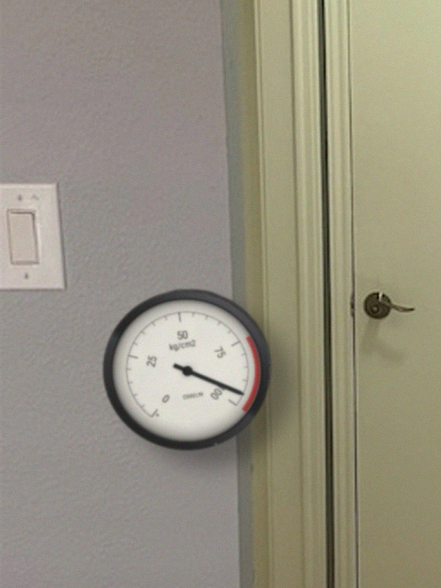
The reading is 95 kg/cm²
